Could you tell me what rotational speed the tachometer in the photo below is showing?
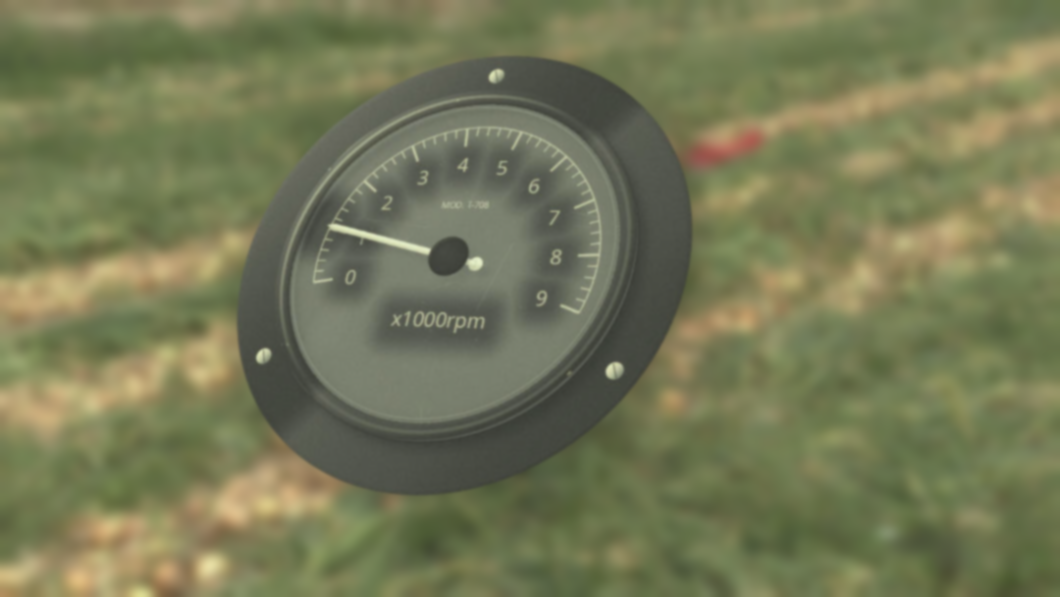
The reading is 1000 rpm
